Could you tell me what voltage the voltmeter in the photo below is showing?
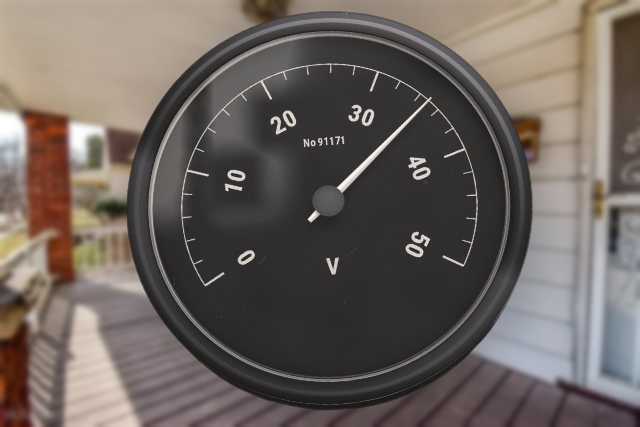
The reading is 35 V
